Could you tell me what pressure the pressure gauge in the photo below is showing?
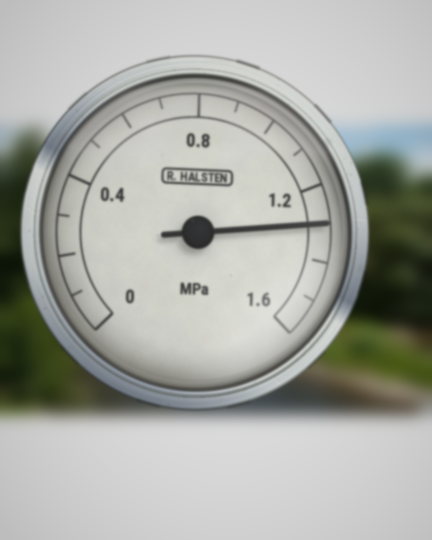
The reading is 1.3 MPa
